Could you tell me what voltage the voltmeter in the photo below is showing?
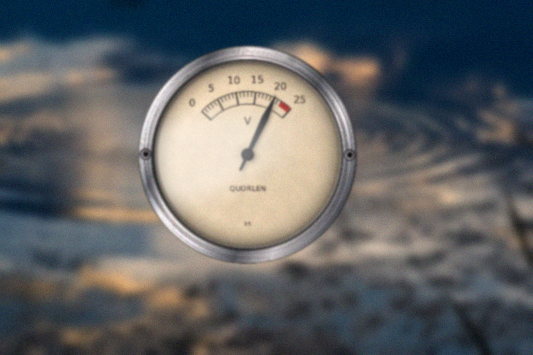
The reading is 20 V
